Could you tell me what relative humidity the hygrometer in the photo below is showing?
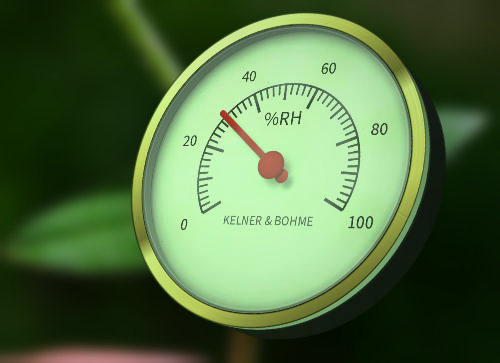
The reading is 30 %
